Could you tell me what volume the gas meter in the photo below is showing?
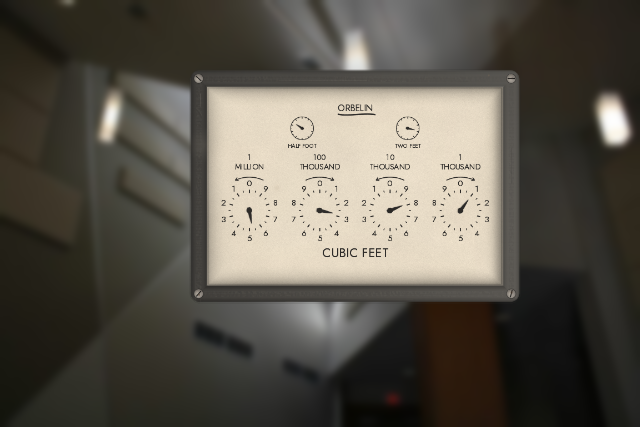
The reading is 528100 ft³
